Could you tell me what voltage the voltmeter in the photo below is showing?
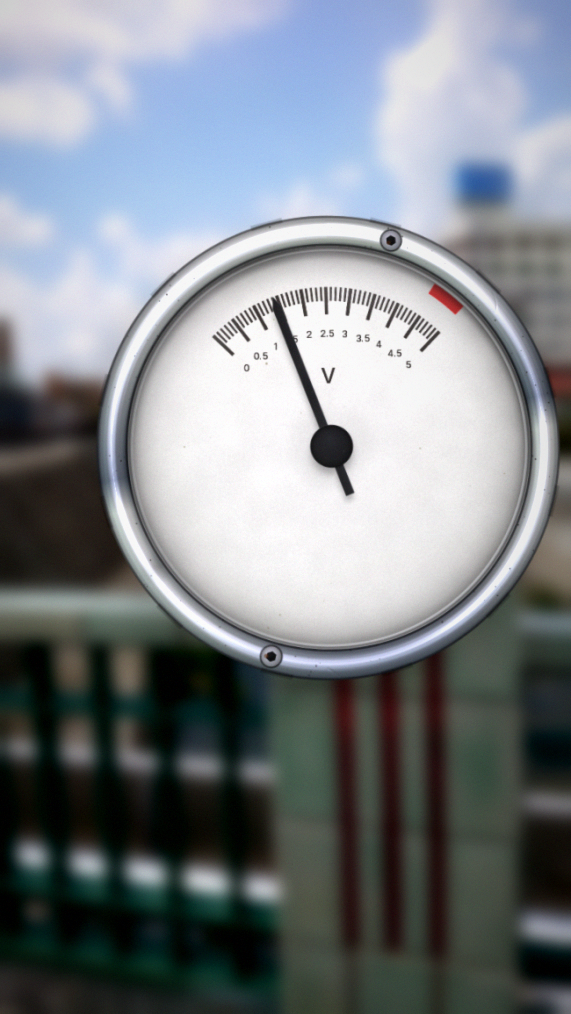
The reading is 1.4 V
